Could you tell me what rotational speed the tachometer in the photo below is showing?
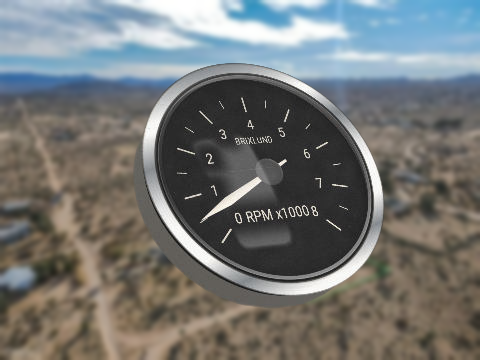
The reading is 500 rpm
